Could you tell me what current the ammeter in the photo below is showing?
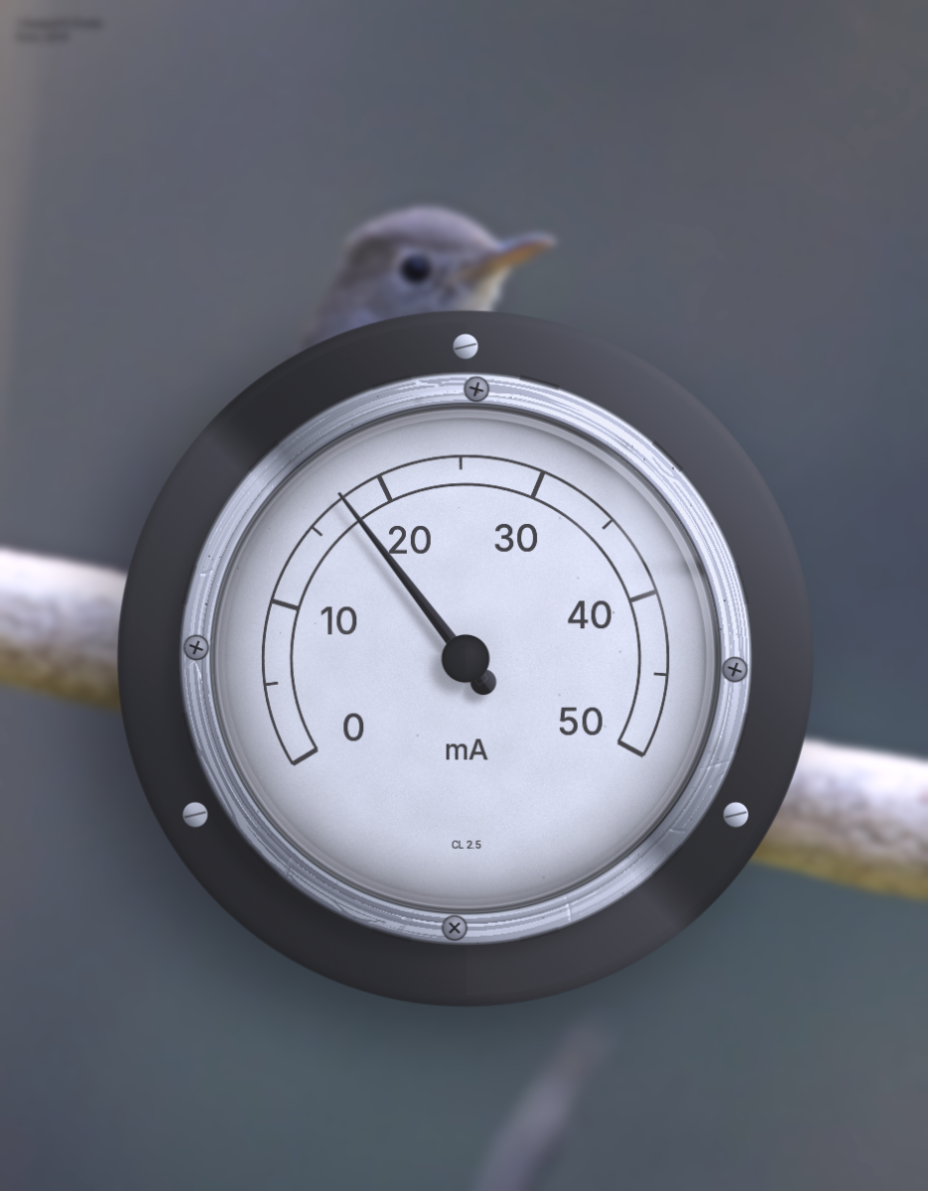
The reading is 17.5 mA
